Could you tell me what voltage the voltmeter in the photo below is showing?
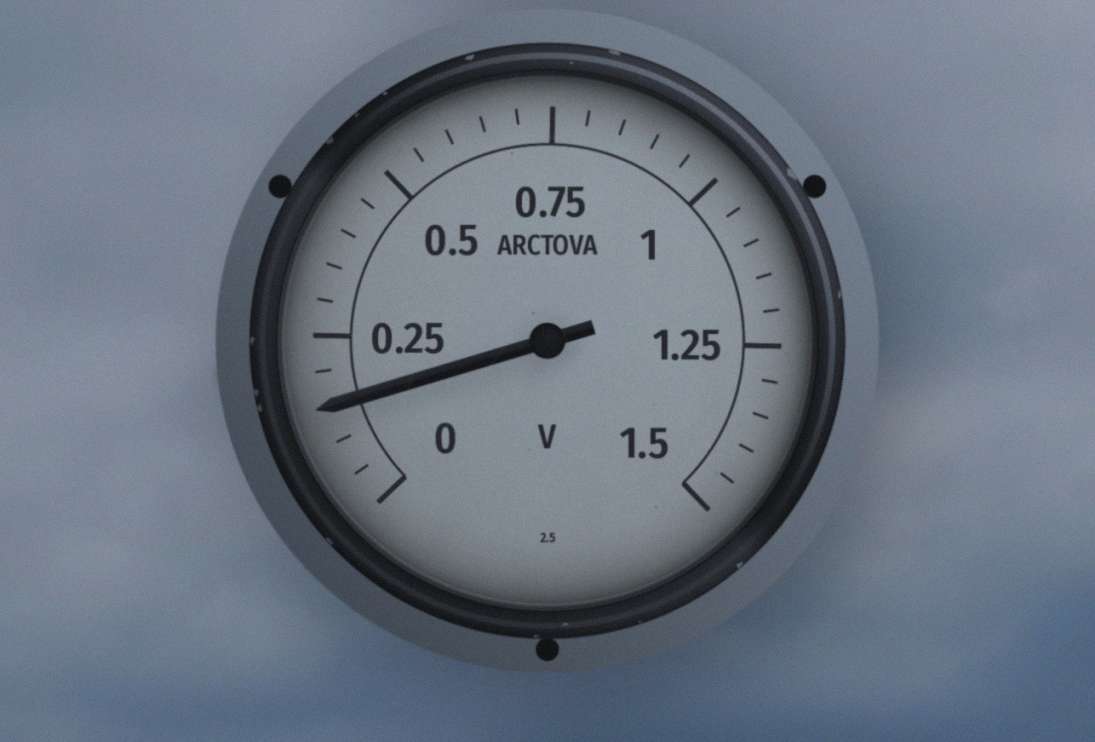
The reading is 0.15 V
